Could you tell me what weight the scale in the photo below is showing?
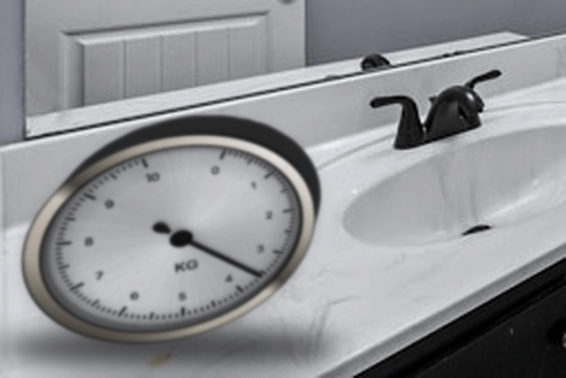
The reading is 3.5 kg
